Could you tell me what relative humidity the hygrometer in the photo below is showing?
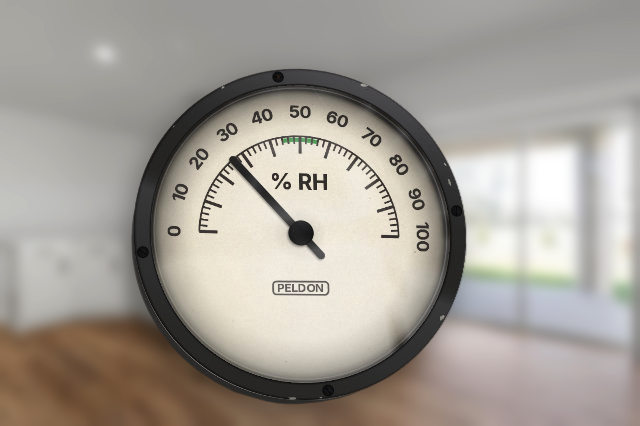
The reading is 26 %
